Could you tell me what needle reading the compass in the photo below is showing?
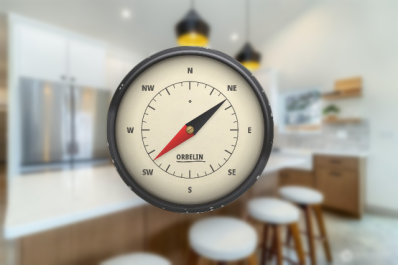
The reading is 230 °
